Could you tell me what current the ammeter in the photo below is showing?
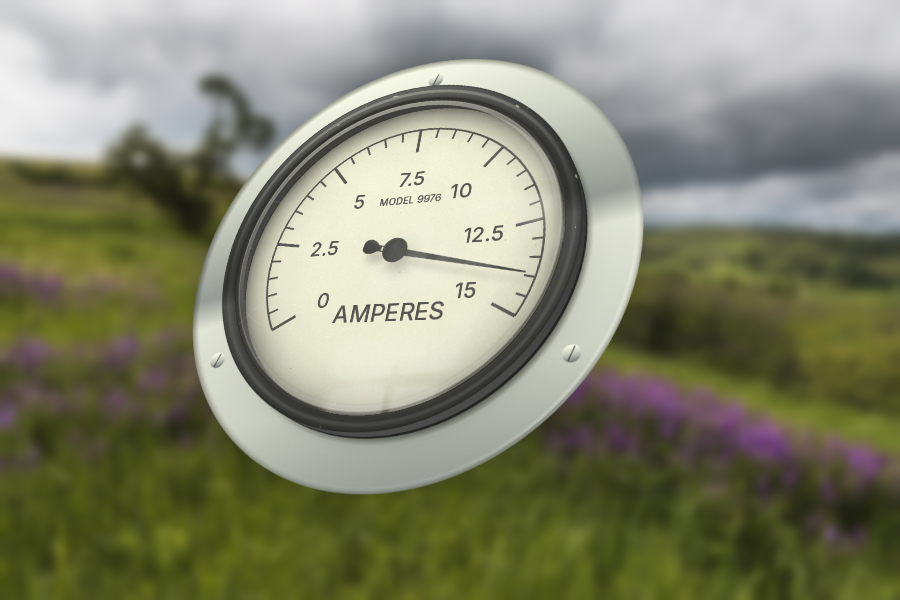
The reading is 14 A
